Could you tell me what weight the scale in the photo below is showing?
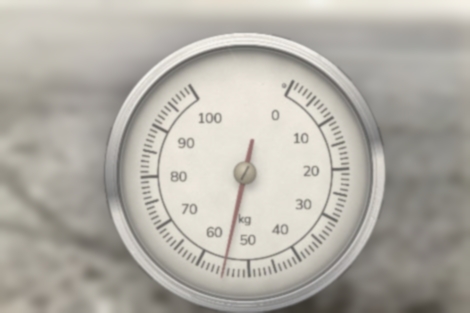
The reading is 55 kg
